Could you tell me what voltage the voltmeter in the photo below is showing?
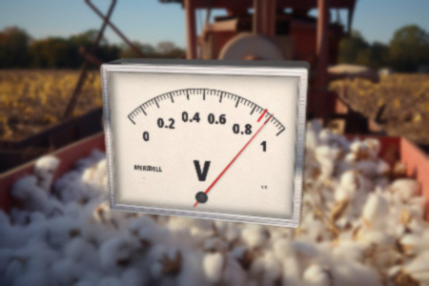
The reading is 0.9 V
